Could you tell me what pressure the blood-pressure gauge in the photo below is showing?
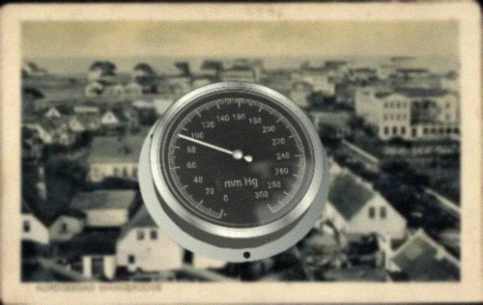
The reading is 90 mmHg
